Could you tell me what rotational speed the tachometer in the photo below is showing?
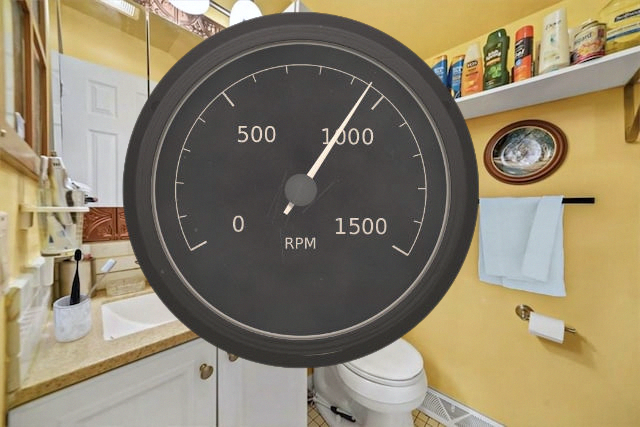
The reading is 950 rpm
